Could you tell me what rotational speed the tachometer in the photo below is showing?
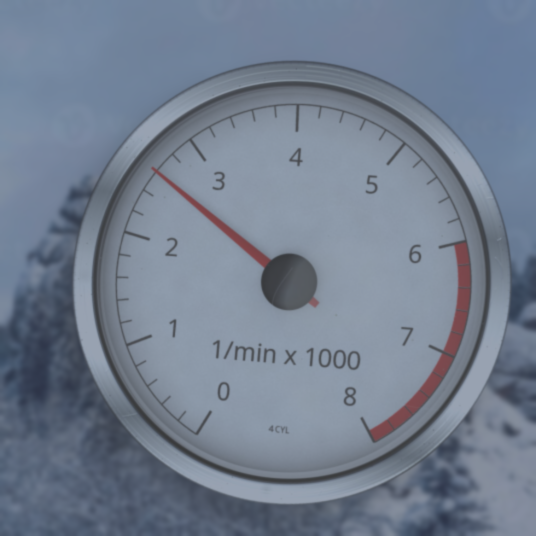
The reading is 2600 rpm
